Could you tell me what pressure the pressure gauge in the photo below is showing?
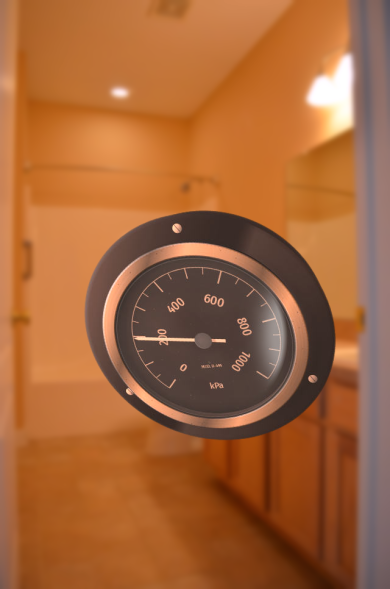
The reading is 200 kPa
